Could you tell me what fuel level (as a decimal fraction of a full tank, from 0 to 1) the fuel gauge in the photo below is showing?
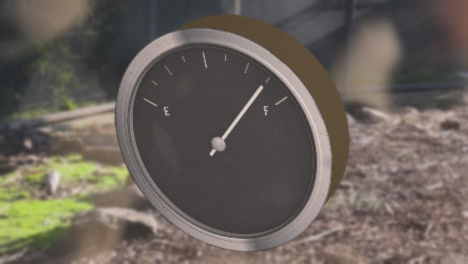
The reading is 0.875
